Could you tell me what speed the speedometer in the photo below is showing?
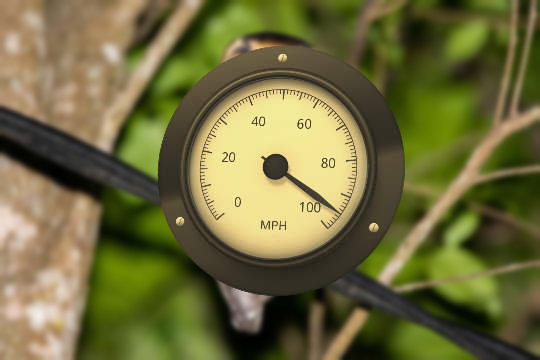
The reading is 95 mph
